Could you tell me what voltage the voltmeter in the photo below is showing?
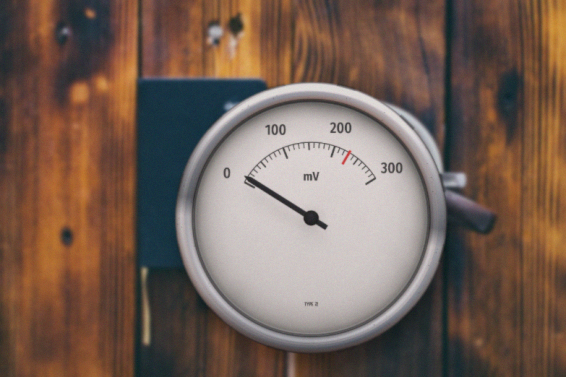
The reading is 10 mV
